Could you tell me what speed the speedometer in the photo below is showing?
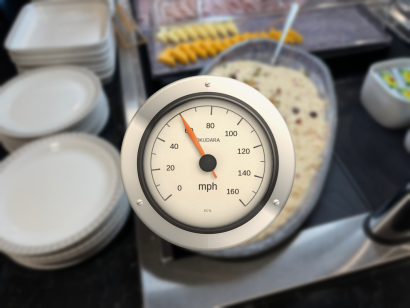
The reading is 60 mph
